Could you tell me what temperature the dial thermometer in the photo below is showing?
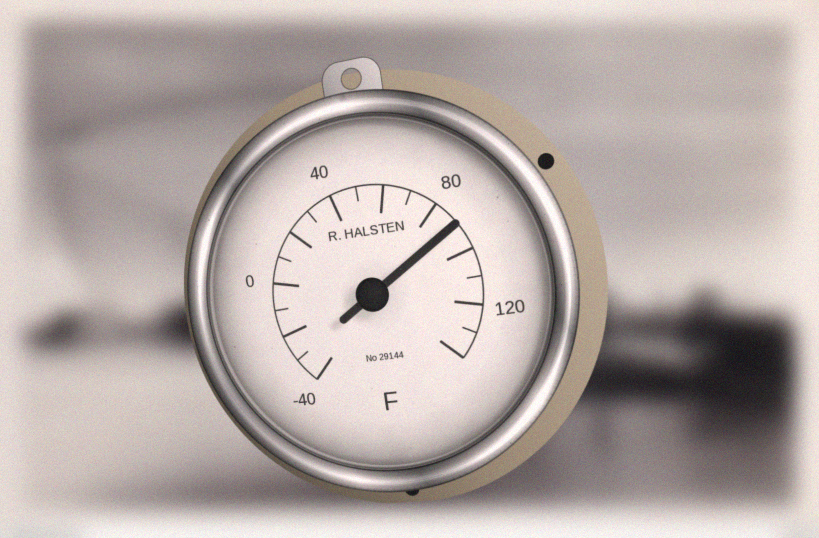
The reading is 90 °F
